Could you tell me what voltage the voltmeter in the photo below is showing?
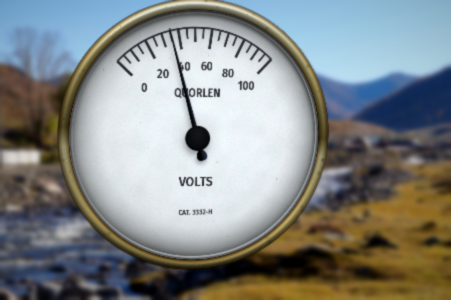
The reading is 35 V
